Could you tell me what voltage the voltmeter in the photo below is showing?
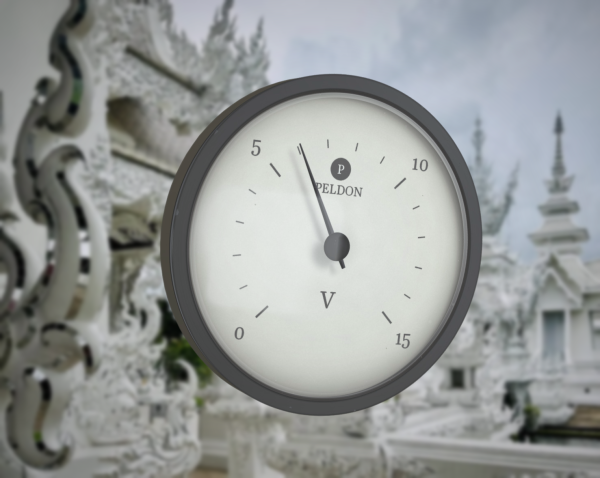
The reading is 6 V
